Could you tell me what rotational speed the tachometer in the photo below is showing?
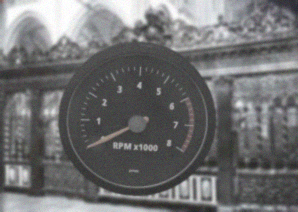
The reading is 0 rpm
